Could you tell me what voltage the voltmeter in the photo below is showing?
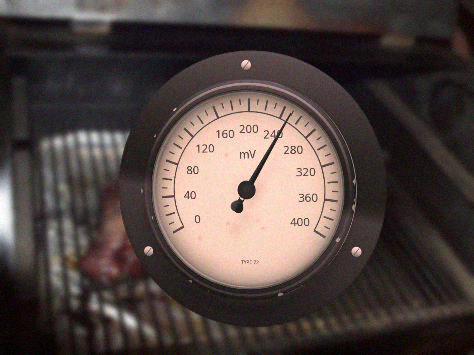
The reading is 250 mV
